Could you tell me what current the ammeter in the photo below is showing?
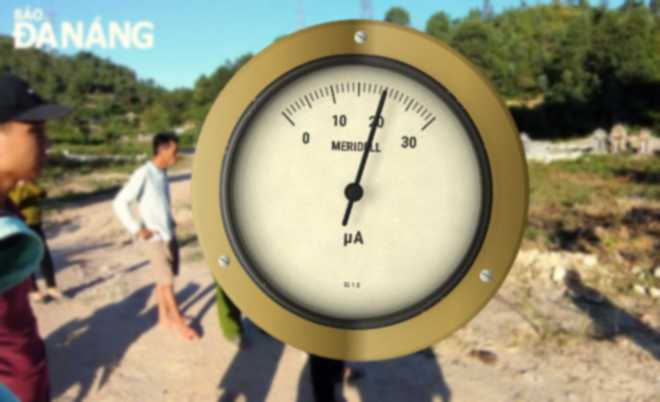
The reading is 20 µA
